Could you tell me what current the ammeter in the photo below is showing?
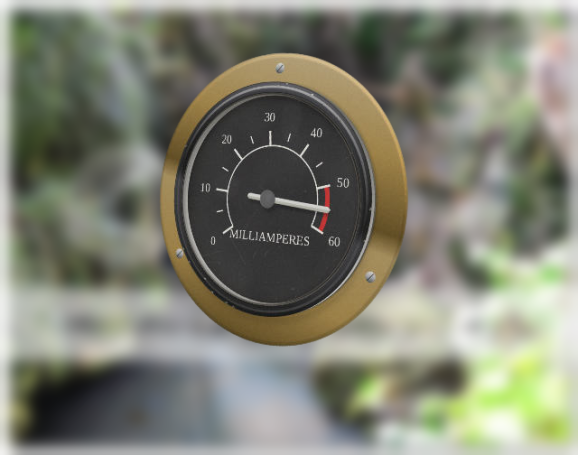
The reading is 55 mA
